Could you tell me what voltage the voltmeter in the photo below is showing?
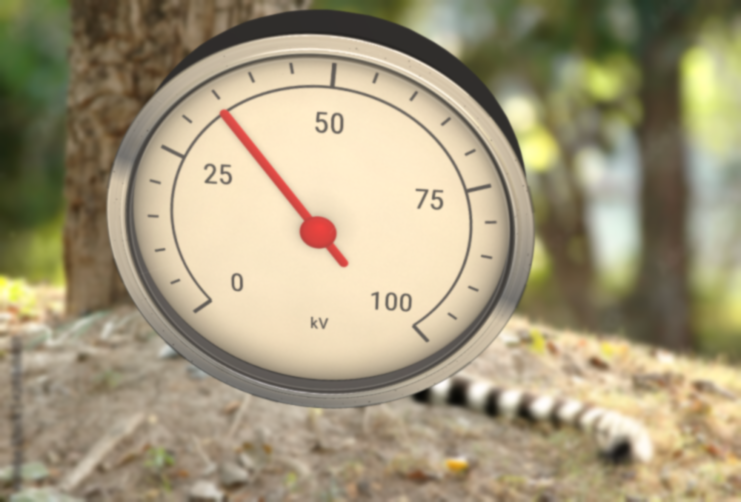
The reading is 35 kV
